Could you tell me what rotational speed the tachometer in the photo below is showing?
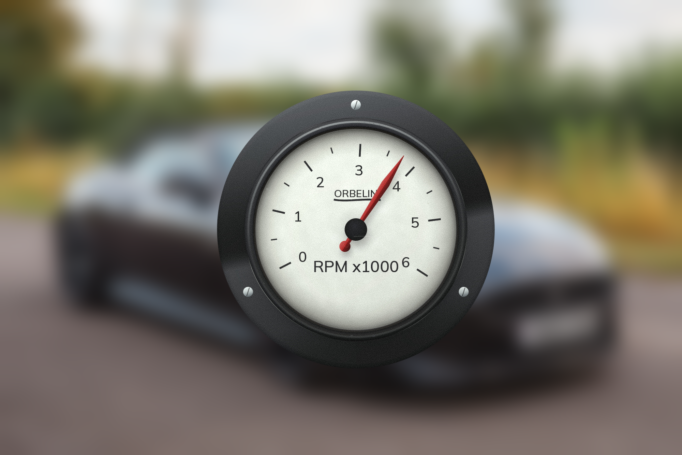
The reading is 3750 rpm
